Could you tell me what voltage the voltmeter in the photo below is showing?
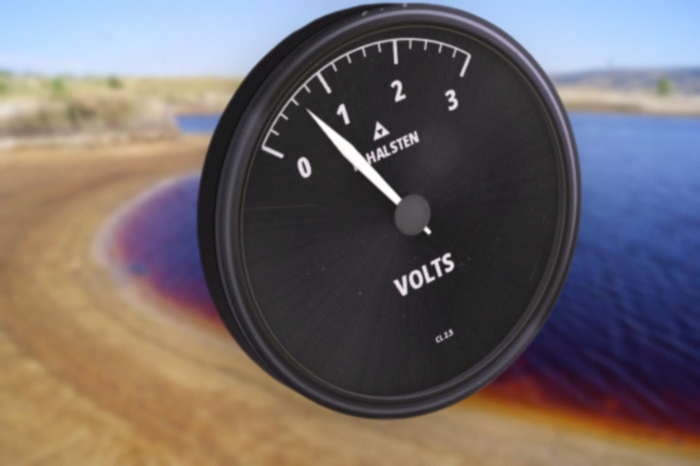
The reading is 0.6 V
